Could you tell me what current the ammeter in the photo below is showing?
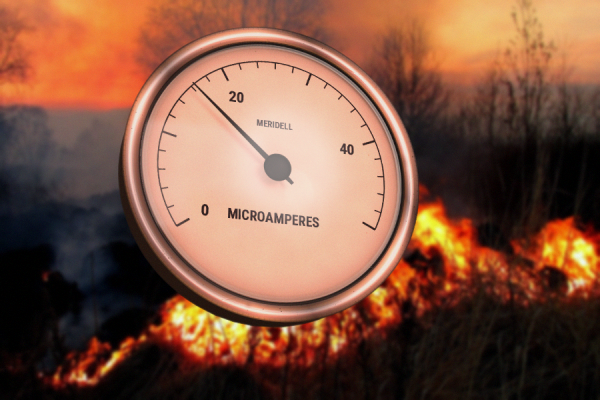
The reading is 16 µA
